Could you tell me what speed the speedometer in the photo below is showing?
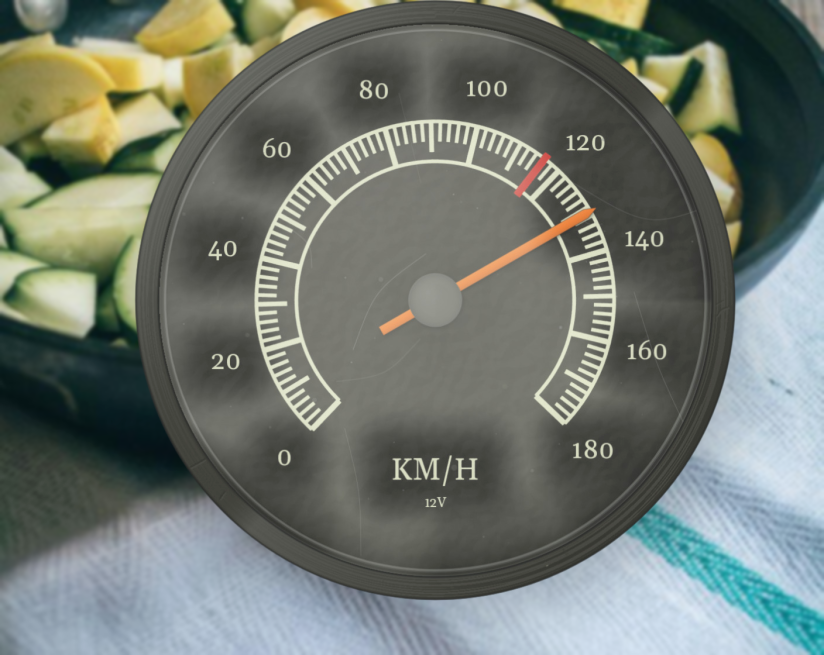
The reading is 131 km/h
